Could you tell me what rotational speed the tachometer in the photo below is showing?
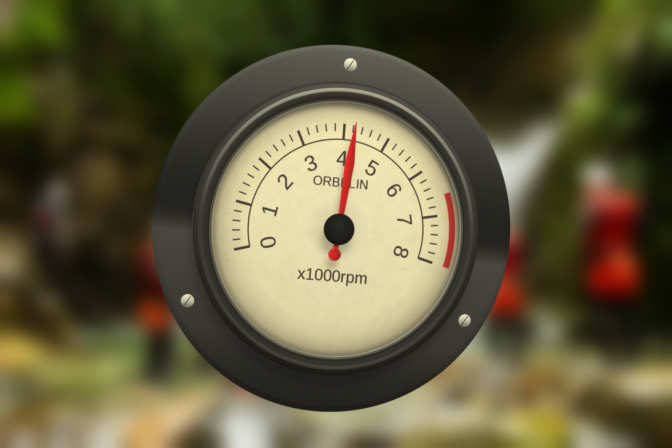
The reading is 4200 rpm
